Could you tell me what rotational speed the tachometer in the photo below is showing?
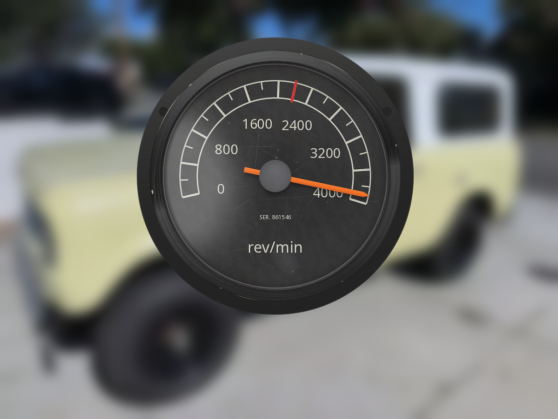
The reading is 3900 rpm
